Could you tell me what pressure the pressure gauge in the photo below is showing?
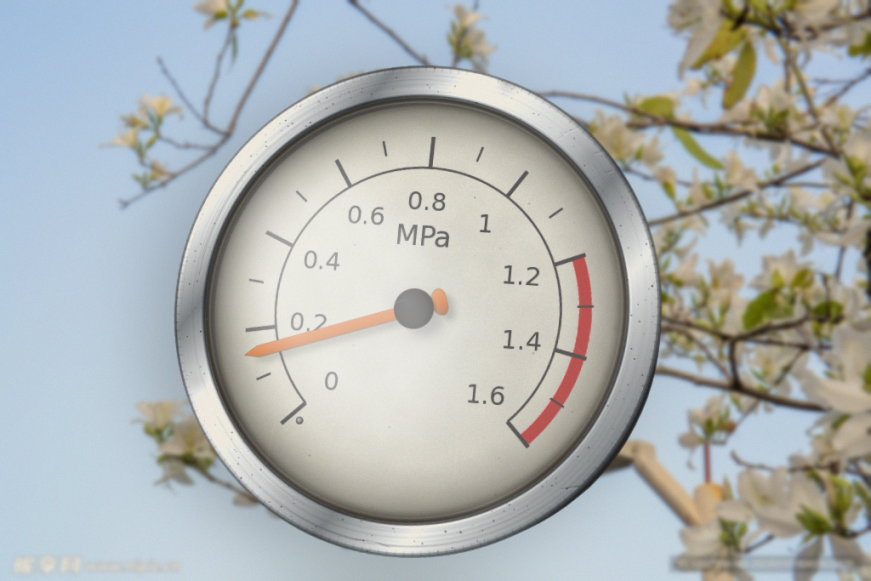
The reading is 0.15 MPa
